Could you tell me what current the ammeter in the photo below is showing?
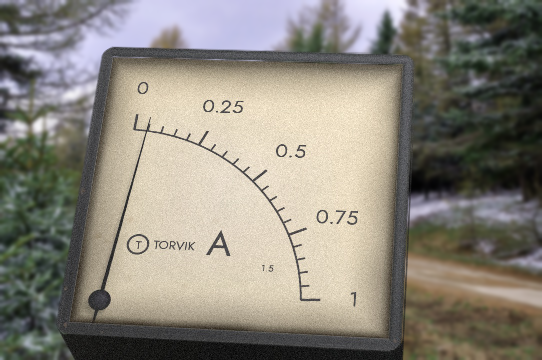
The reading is 0.05 A
